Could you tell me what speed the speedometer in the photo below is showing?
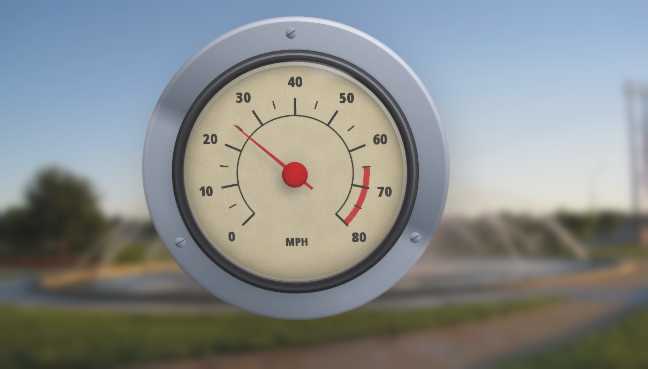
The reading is 25 mph
